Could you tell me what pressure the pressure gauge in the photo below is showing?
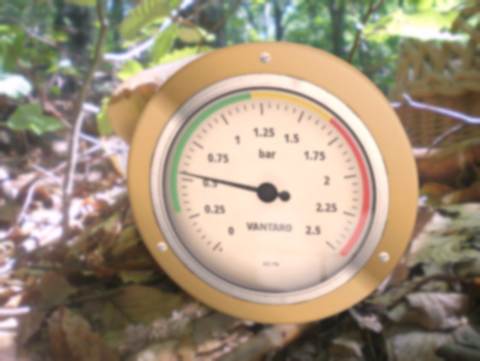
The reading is 0.55 bar
